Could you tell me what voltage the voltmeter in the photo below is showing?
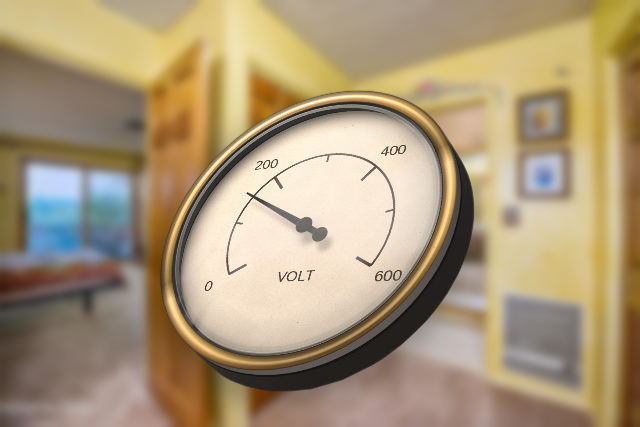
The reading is 150 V
